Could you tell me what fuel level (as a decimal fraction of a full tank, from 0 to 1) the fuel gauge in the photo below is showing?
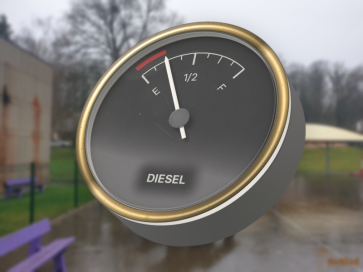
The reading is 0.25
